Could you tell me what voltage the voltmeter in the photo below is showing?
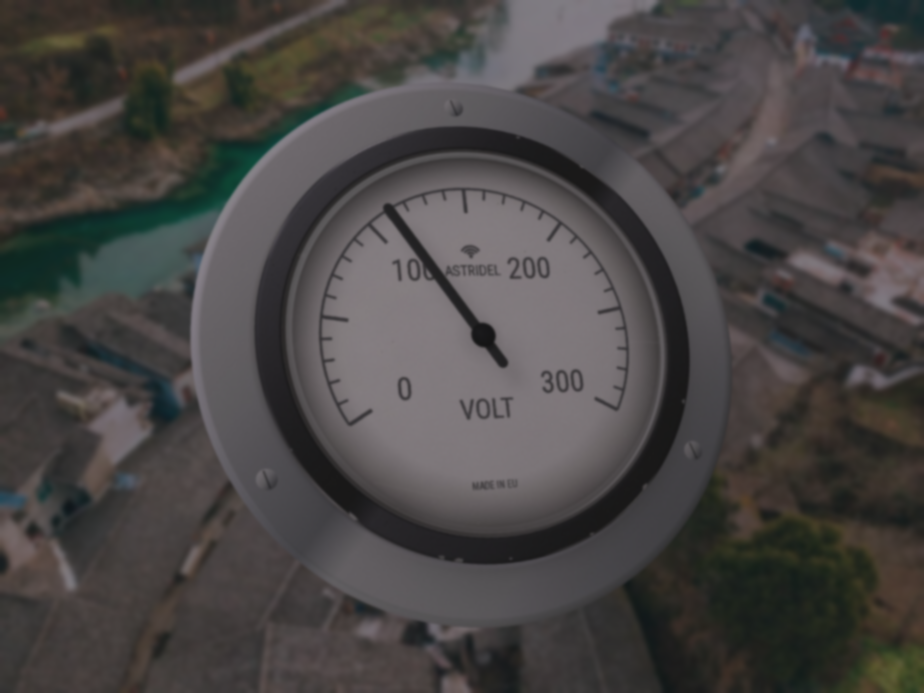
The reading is 110 V
